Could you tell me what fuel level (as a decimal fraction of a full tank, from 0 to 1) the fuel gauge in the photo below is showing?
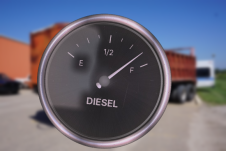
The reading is 0.875
